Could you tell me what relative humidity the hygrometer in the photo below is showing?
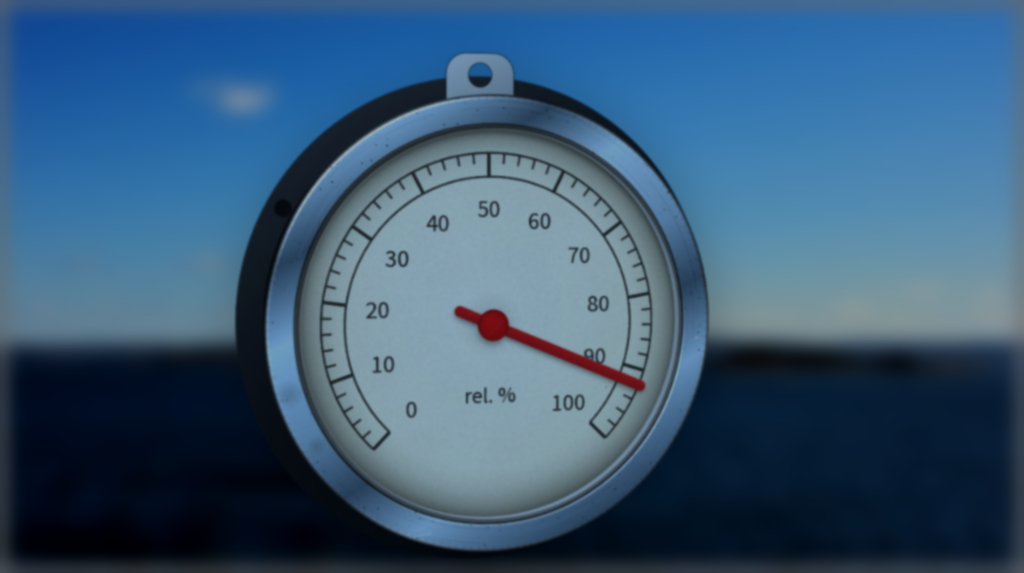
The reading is 92 %
